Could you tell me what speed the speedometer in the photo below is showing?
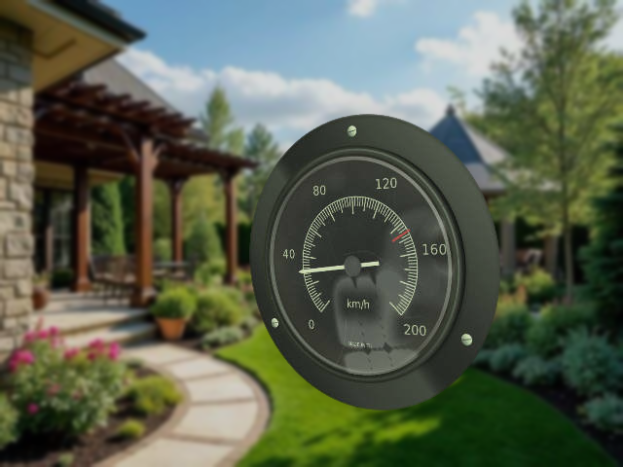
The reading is 30 km/h
